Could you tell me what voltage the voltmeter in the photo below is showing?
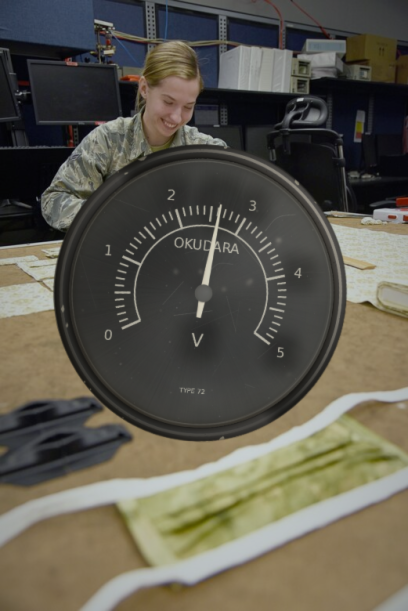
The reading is 2.6 V
